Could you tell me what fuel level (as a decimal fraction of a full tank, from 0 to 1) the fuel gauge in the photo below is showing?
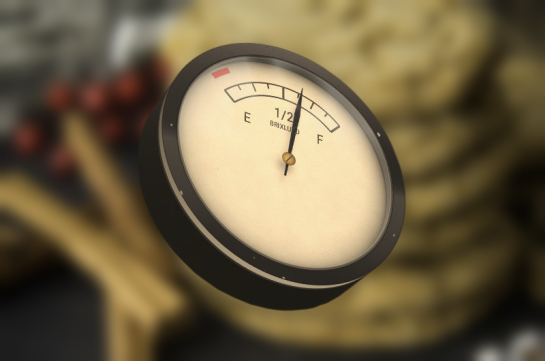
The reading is 0.625
